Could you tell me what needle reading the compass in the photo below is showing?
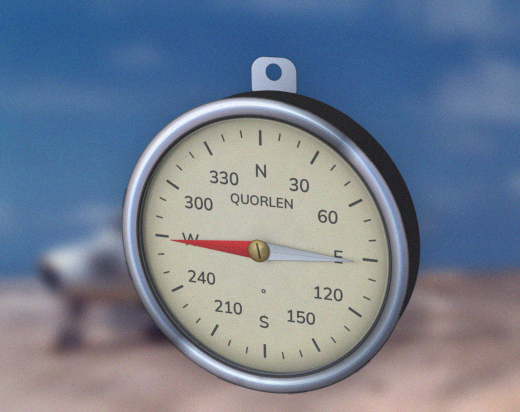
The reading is 270 °
